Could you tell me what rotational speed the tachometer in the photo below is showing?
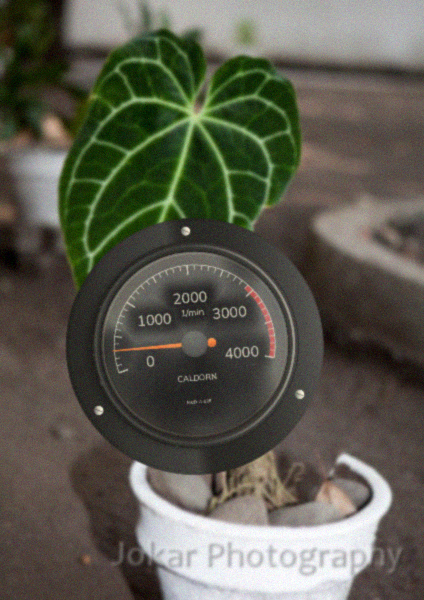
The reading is 300 rpm
